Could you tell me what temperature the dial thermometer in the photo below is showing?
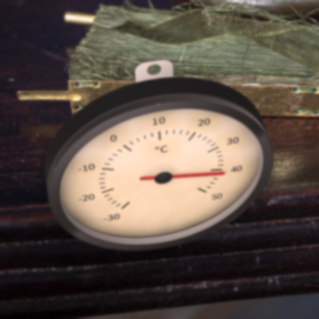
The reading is 40 °C
